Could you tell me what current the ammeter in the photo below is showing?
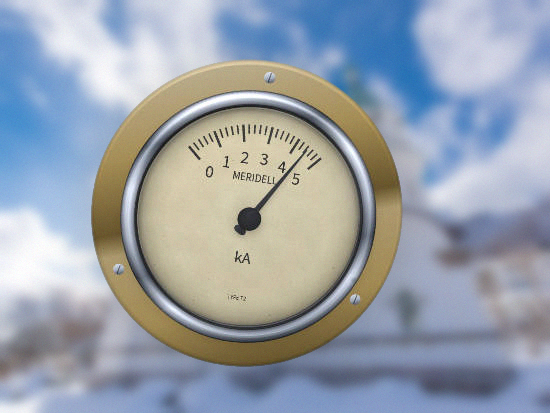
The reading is 4.4 kA
